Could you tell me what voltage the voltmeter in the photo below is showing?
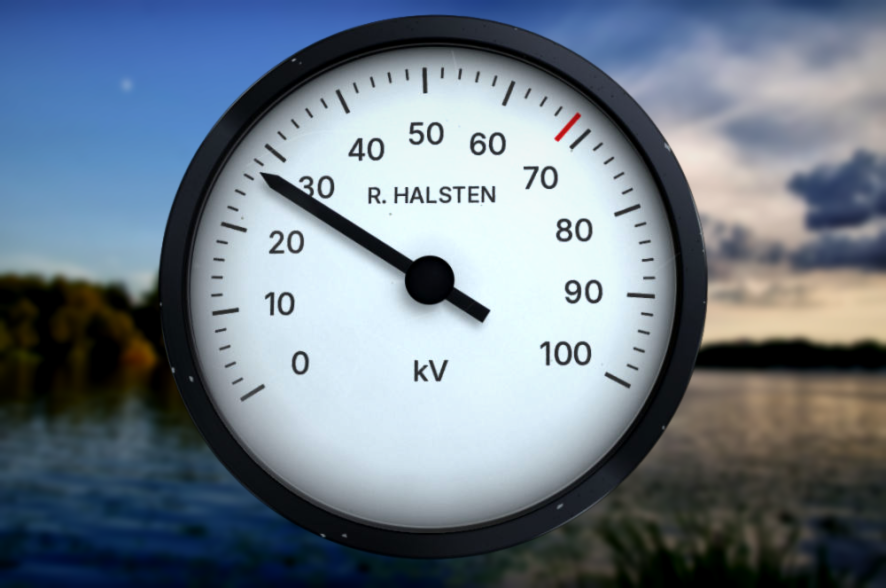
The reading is 27 kV
